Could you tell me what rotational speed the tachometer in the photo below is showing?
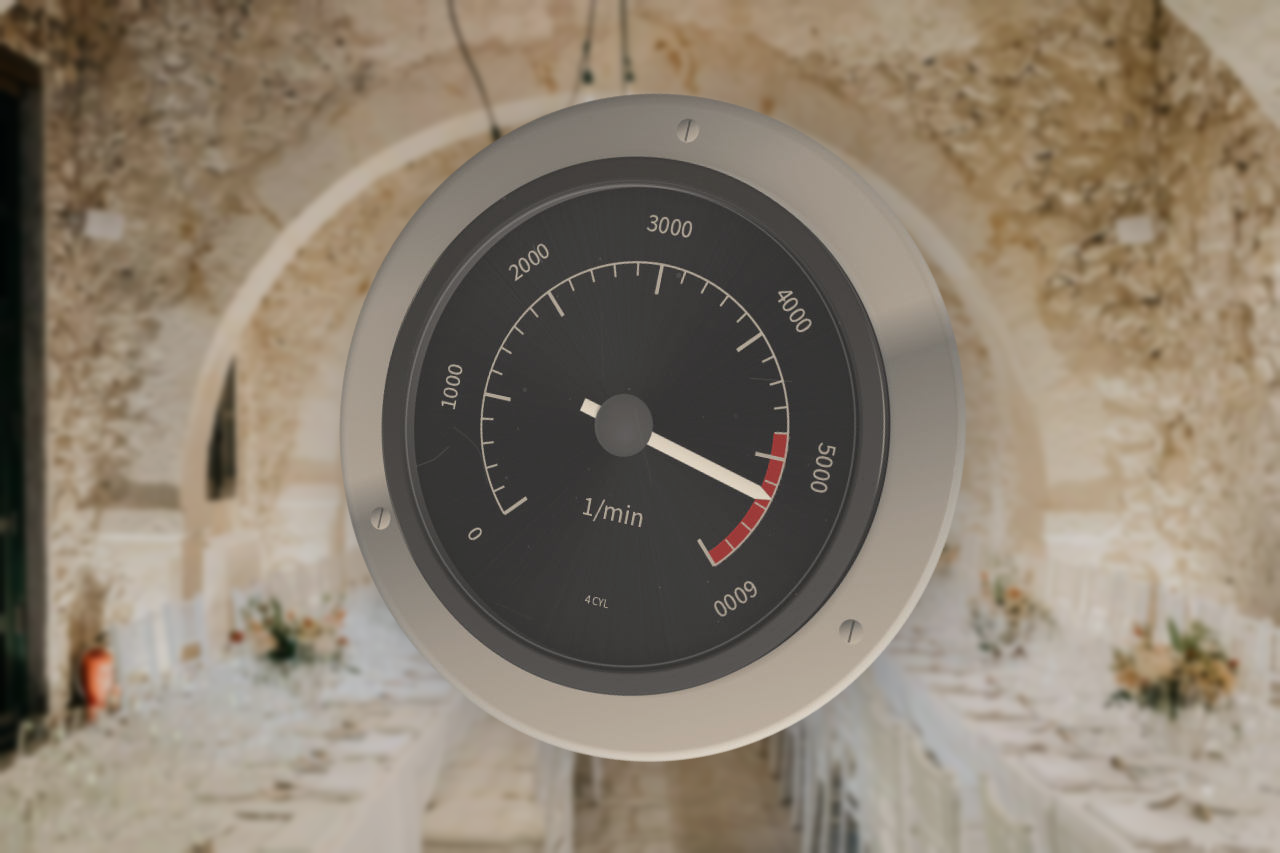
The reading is 5300 rpm
